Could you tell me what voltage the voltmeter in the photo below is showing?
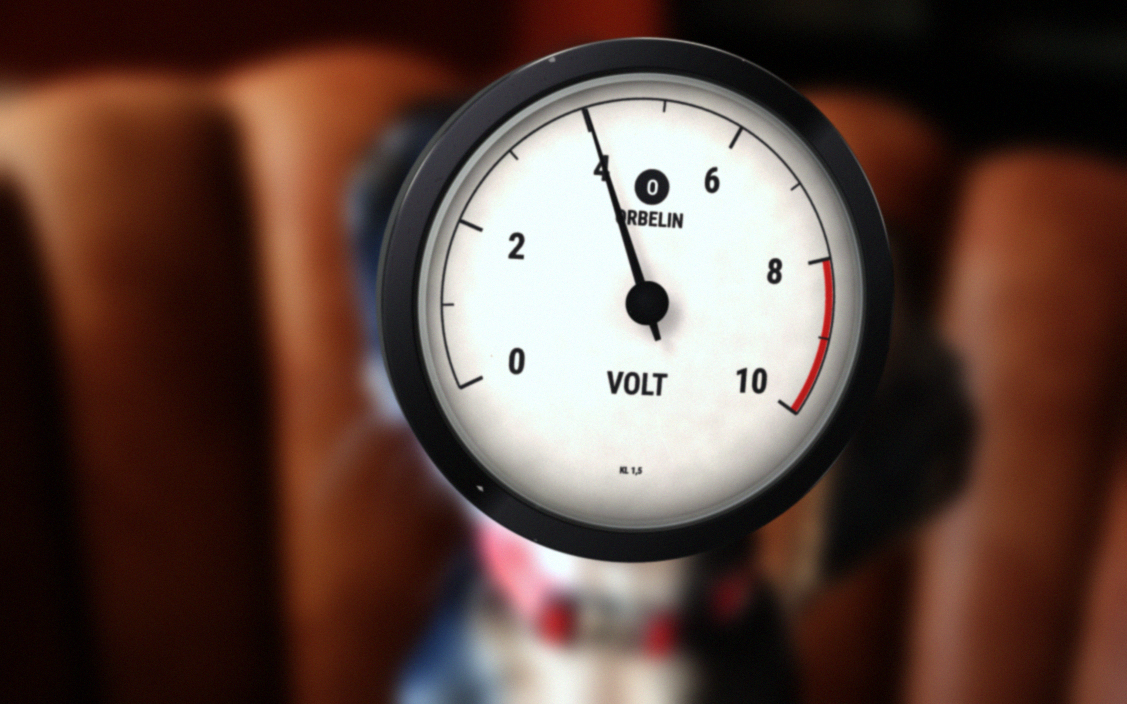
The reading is 4 V
